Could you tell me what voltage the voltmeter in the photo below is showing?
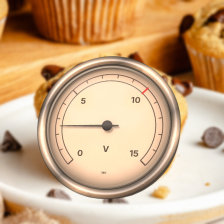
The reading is 2.5 V
